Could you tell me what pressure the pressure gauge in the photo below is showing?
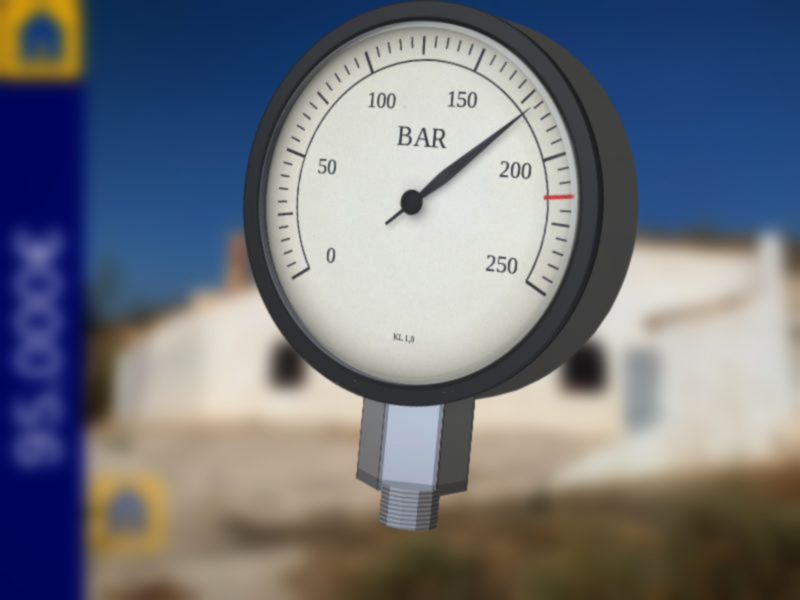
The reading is 180 bar
